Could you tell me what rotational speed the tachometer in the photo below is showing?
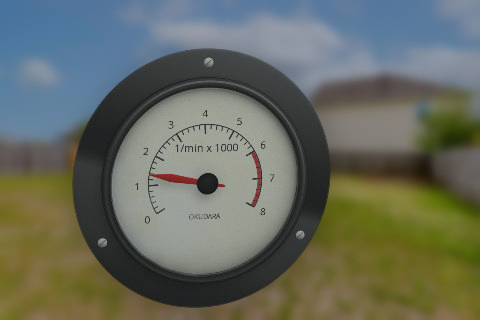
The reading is 1400 rpm
